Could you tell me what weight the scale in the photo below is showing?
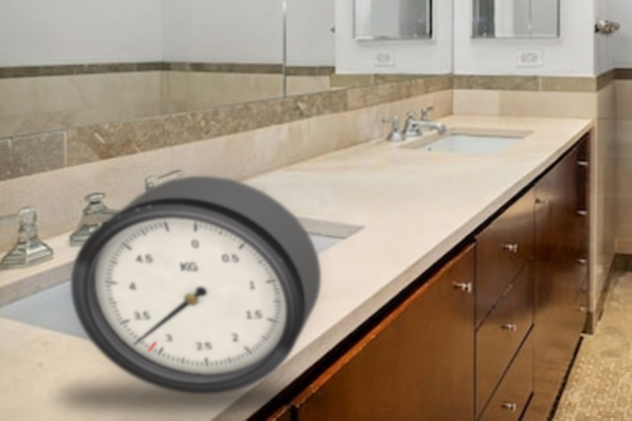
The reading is 3.25 kg
